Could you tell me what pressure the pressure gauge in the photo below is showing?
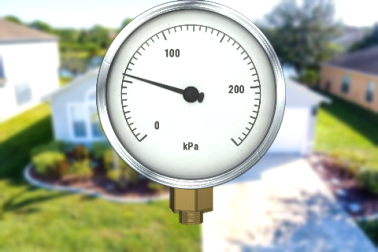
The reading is 55 kPa
